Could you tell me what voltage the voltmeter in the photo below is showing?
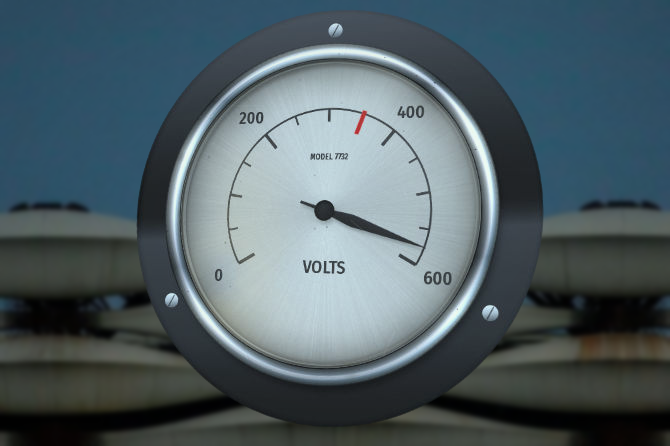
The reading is 575 V
